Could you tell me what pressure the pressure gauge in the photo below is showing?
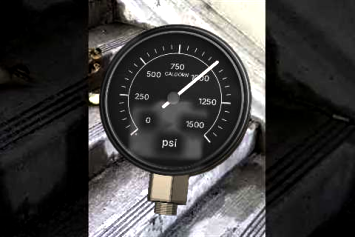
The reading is 1000 psi
